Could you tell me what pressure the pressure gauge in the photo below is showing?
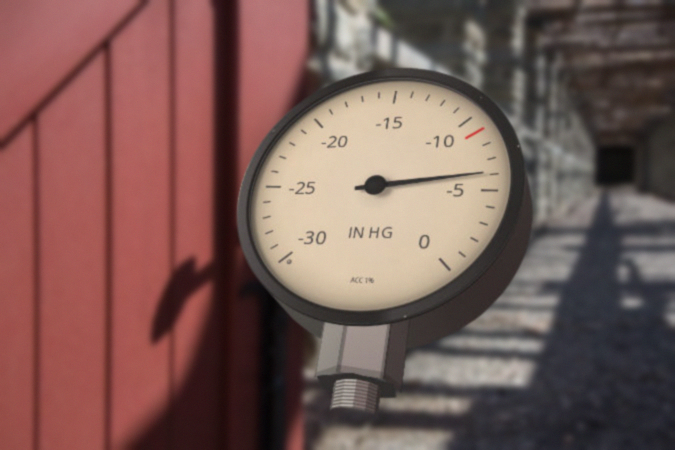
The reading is -6 inHg
